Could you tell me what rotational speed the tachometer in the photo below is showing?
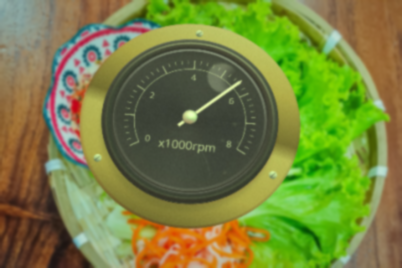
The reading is 5600 rpm
